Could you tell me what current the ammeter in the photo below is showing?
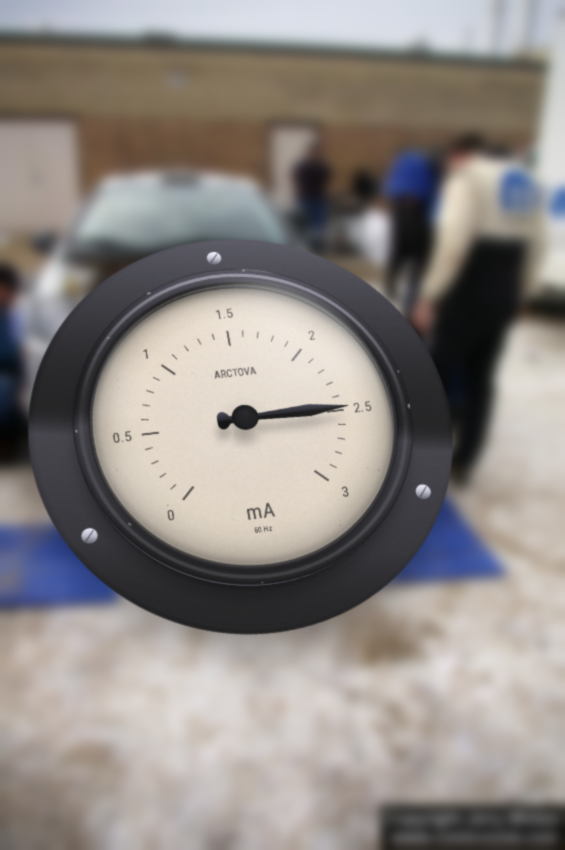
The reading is 2.5 mA
